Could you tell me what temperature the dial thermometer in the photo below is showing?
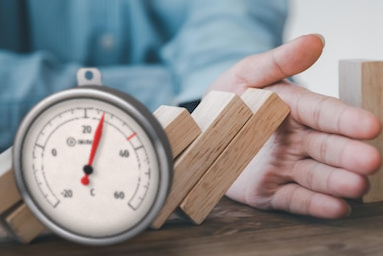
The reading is 26 °C
